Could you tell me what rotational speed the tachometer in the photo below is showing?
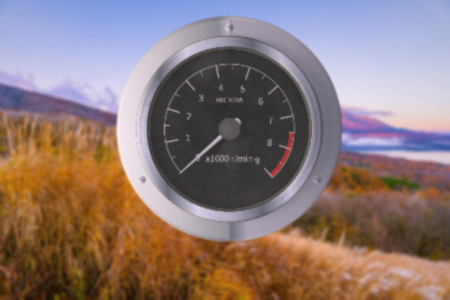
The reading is 0 rpm
